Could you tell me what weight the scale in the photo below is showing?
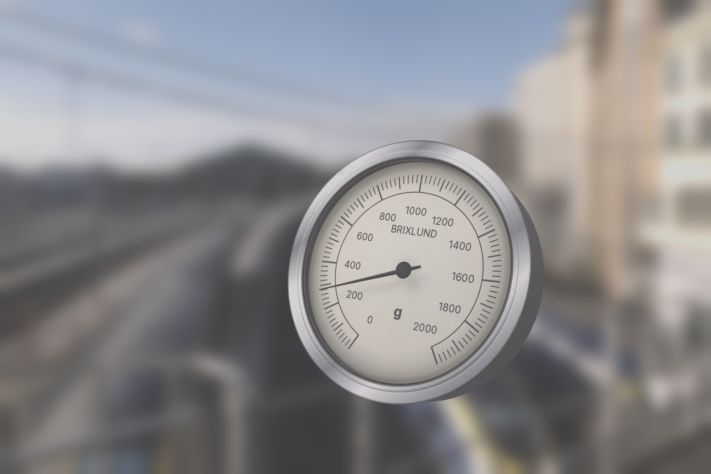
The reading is 280 g
